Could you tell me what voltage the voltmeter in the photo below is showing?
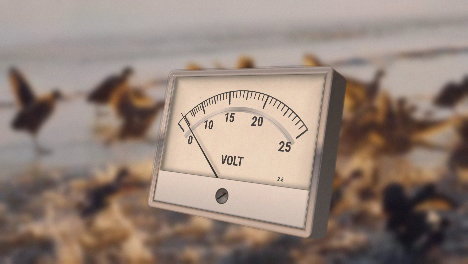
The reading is 5 V
